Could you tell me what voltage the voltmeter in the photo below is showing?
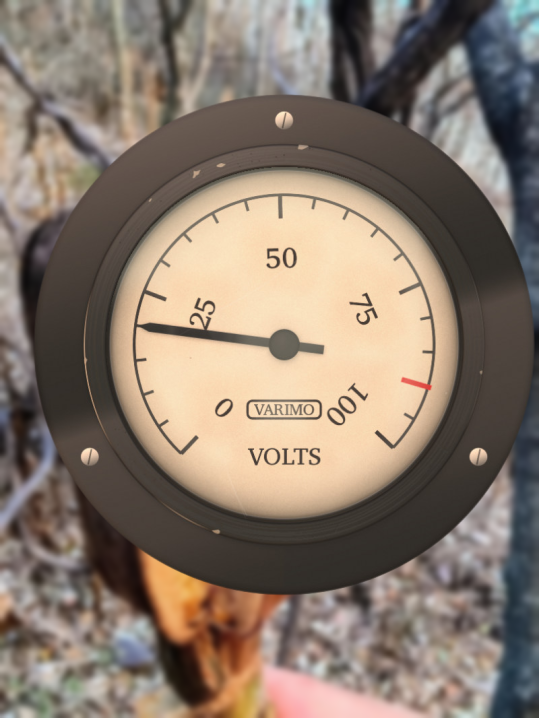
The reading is 20 V
